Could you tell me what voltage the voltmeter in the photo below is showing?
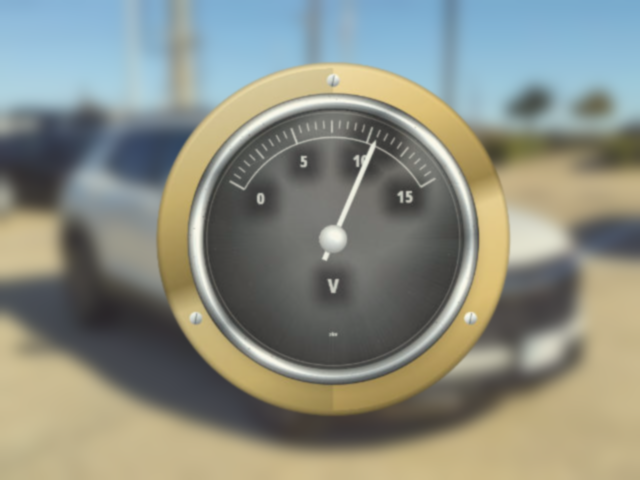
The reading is 10.5 V
